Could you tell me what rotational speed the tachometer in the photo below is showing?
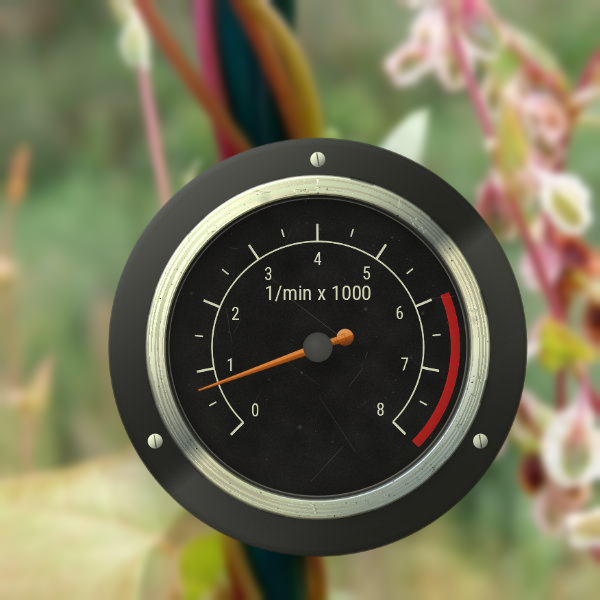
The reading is 750 rpm
